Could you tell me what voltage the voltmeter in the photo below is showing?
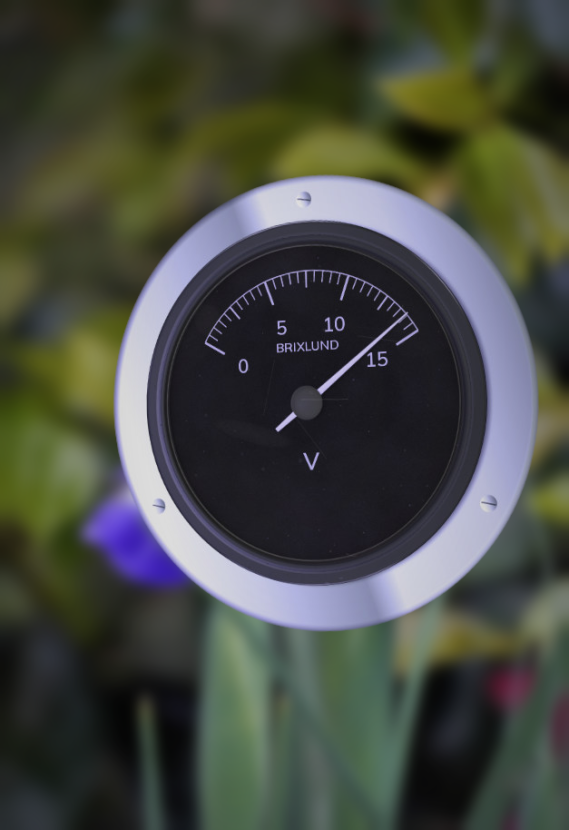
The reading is 14 V
